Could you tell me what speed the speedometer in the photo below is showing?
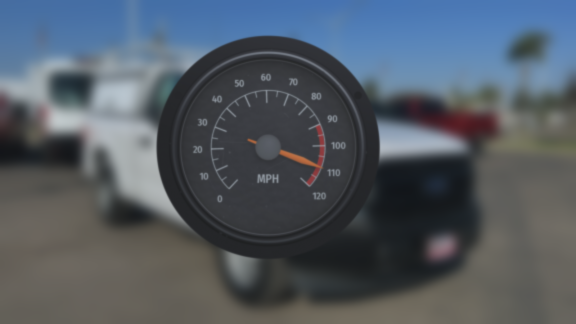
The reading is 110 mph
